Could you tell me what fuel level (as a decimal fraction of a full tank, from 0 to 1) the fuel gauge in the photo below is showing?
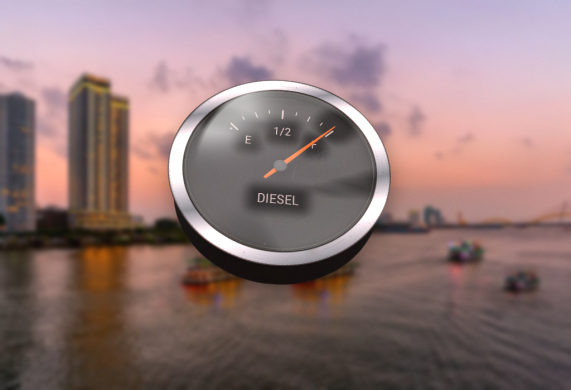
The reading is 1
